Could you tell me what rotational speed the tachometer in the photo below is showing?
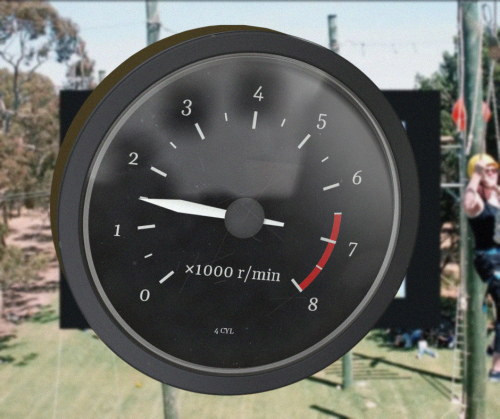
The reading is 1500 rpm
